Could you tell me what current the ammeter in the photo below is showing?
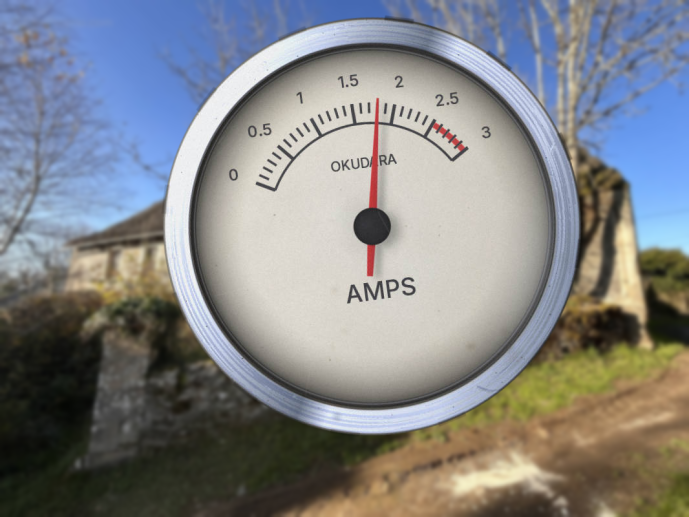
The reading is 1.8 A
